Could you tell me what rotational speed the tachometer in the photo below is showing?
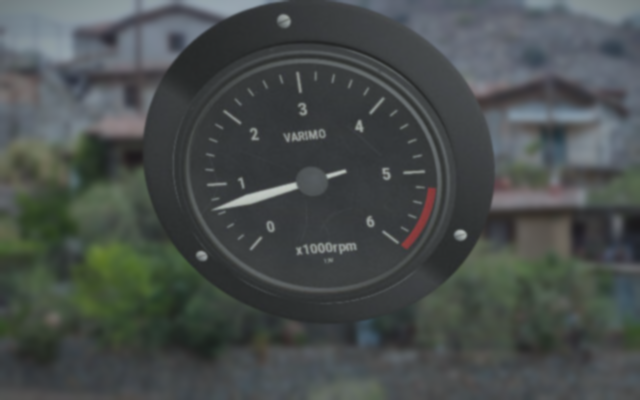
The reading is 700 rpm
